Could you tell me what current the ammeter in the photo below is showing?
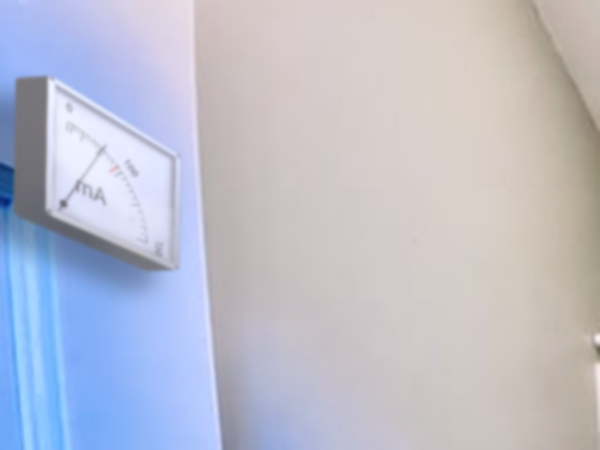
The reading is 75 mA
